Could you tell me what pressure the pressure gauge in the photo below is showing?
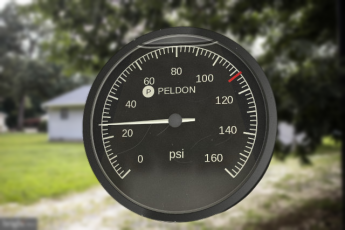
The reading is 26 psi
